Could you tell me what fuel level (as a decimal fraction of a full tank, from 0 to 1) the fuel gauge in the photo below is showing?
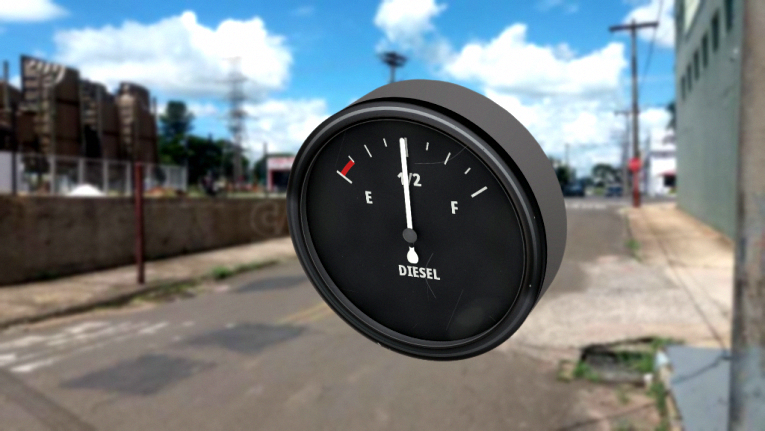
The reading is 0.5
